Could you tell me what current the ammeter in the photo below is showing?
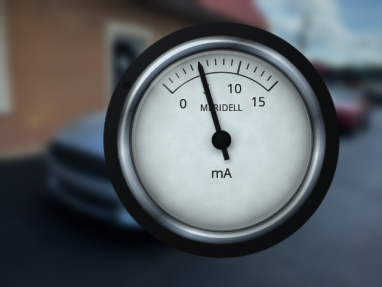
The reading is 5 mA
